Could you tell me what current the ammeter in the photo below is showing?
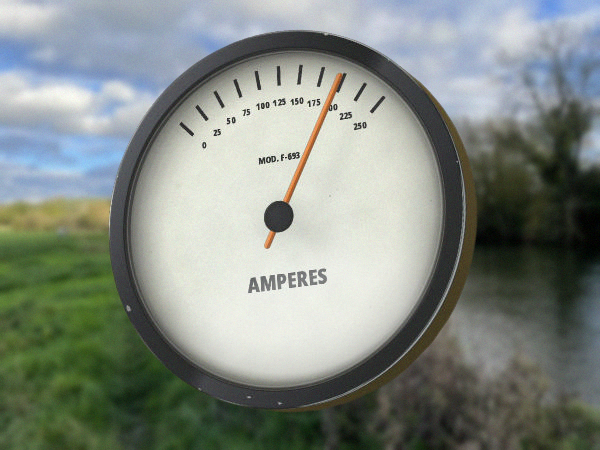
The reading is 200 A
